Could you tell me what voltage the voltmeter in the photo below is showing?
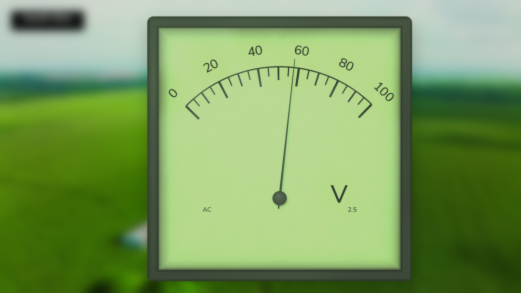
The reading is 57.5 V
